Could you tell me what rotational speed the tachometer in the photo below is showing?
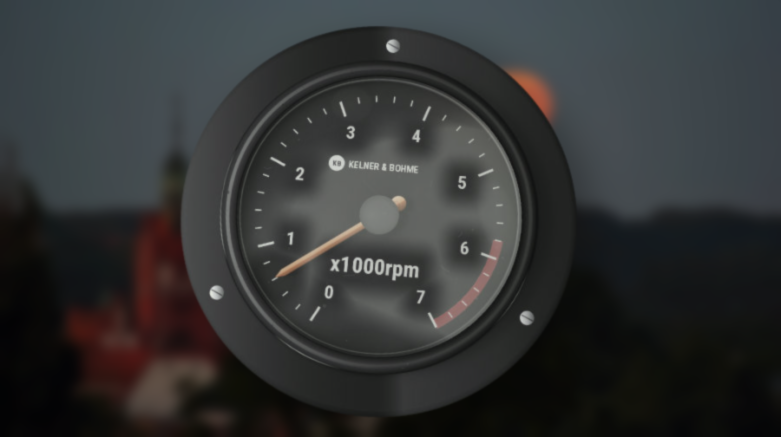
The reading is 600 rpm
